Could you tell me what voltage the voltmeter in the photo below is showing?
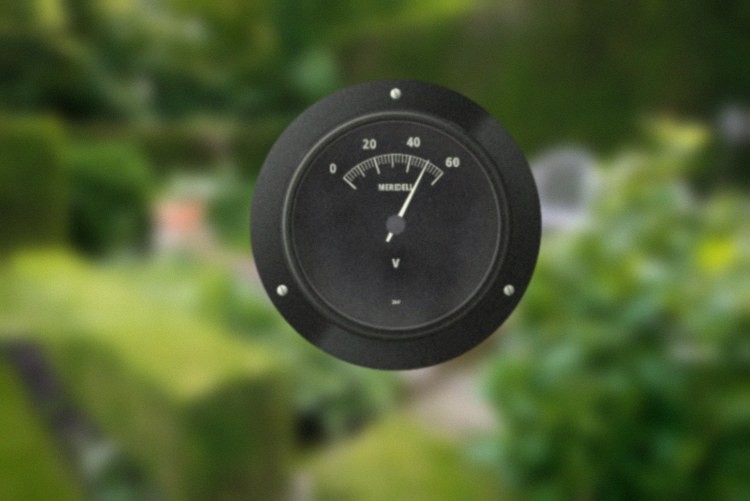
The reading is 50 V
